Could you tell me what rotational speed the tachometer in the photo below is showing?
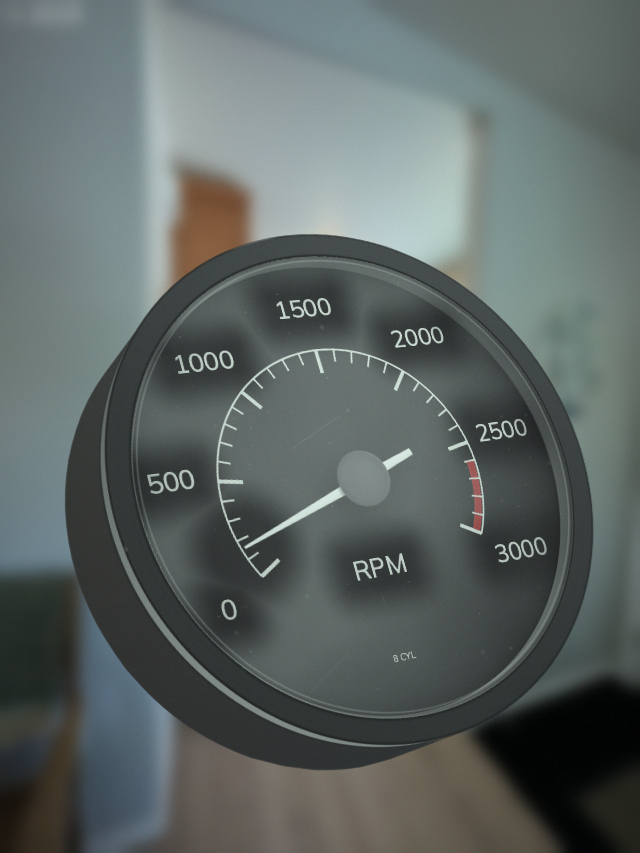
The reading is 150 rpm
